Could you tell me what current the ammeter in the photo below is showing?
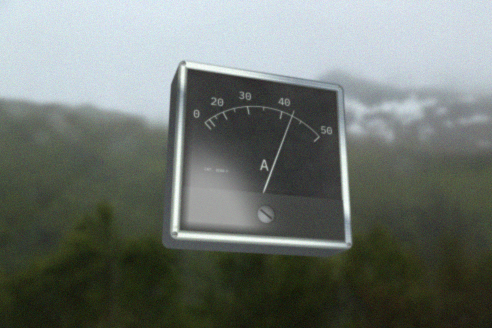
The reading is 42.5 A
